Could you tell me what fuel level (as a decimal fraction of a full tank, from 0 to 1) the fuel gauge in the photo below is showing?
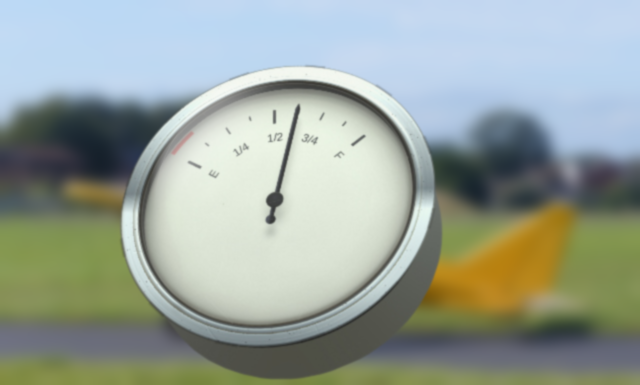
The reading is 0.625
